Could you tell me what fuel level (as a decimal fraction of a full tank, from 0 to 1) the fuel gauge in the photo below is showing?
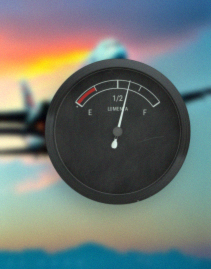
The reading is 0.625
